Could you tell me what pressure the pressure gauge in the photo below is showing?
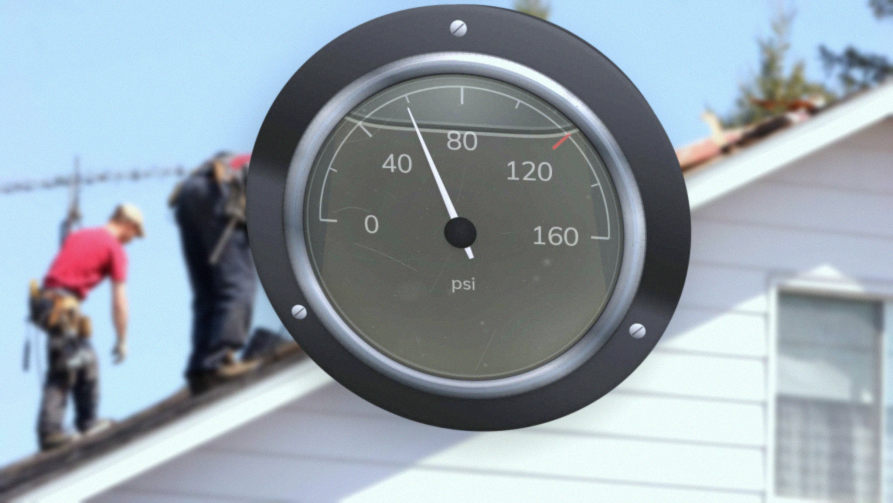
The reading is 60 psi
